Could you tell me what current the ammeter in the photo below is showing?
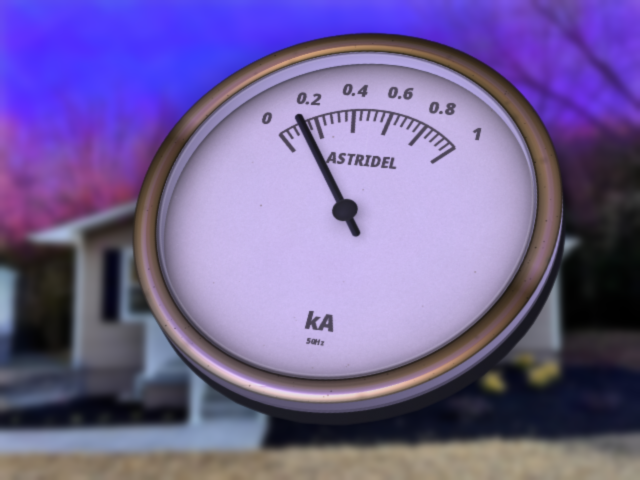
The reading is 0.12 kA
